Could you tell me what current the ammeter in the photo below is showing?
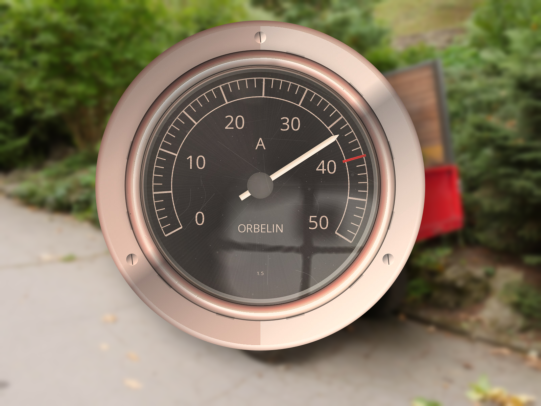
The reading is 36.5 A
